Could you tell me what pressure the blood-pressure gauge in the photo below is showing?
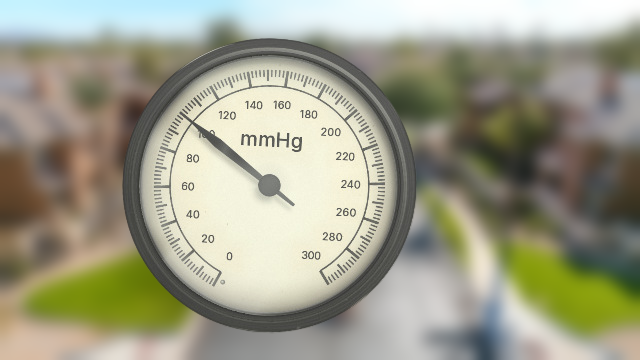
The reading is 100 mmHg
